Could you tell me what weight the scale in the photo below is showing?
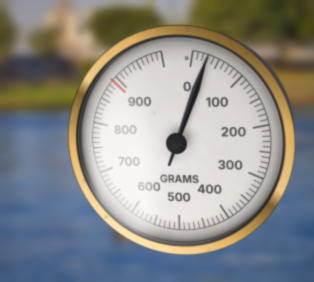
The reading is 30 g
